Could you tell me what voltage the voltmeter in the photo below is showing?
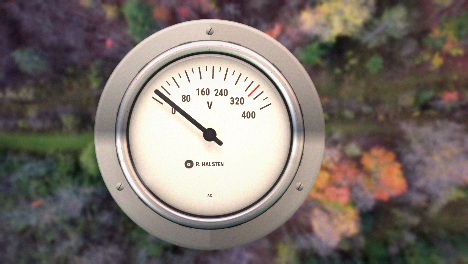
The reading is 20 V
